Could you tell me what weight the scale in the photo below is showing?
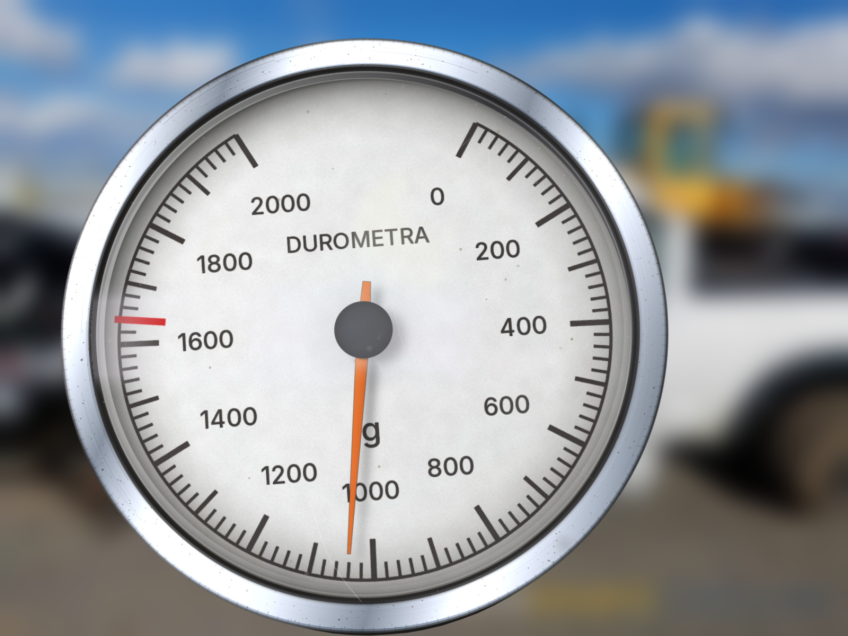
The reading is 1040 g
